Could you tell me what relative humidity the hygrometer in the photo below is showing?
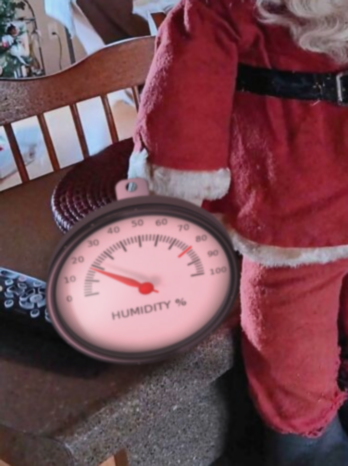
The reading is 20 %
